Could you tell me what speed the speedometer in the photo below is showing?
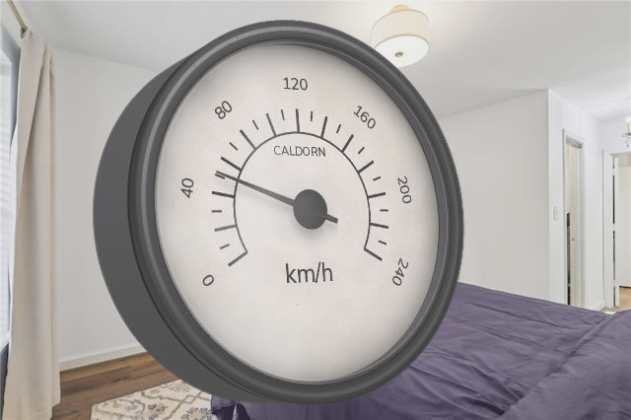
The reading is 50 km/h
